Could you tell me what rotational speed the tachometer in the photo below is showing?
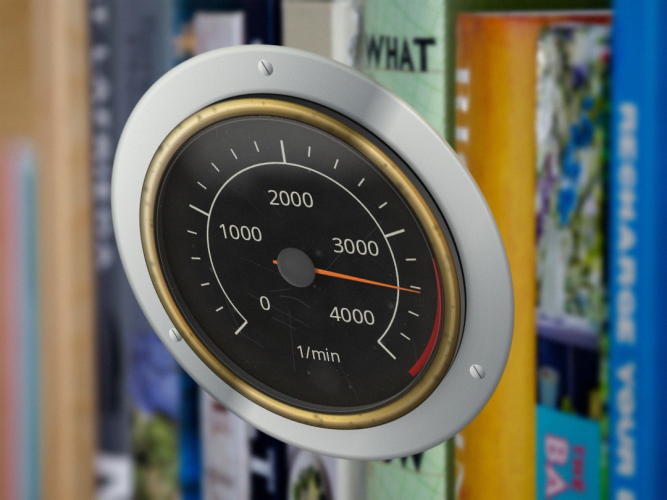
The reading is 3400 rpm
